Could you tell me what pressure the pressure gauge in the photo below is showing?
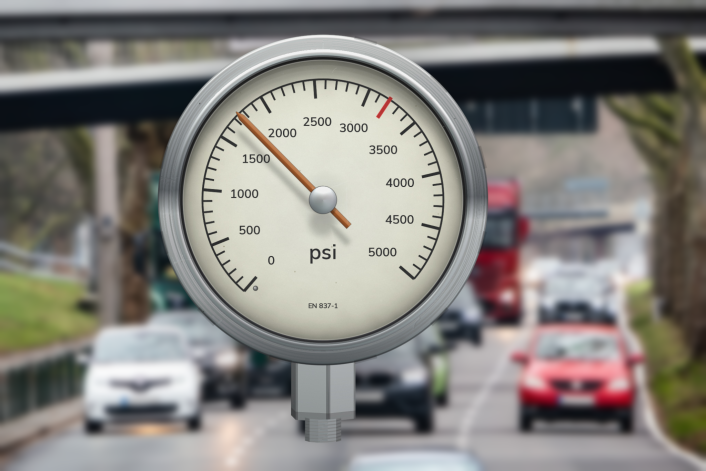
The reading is 1750 psi
